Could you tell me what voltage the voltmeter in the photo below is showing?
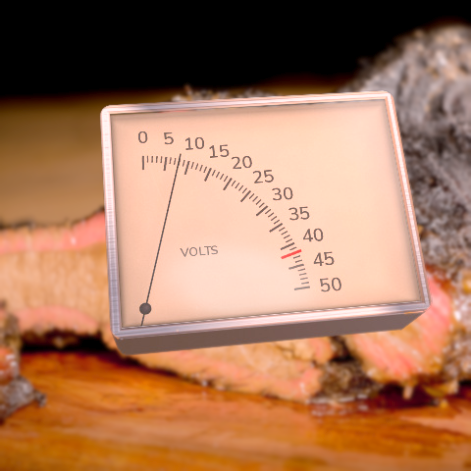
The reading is 8 V
